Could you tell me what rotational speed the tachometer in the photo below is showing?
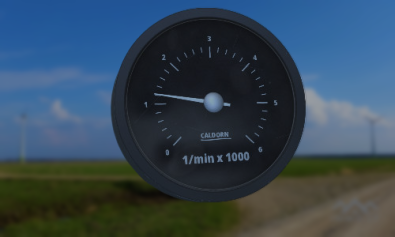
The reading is 1200 rpm
